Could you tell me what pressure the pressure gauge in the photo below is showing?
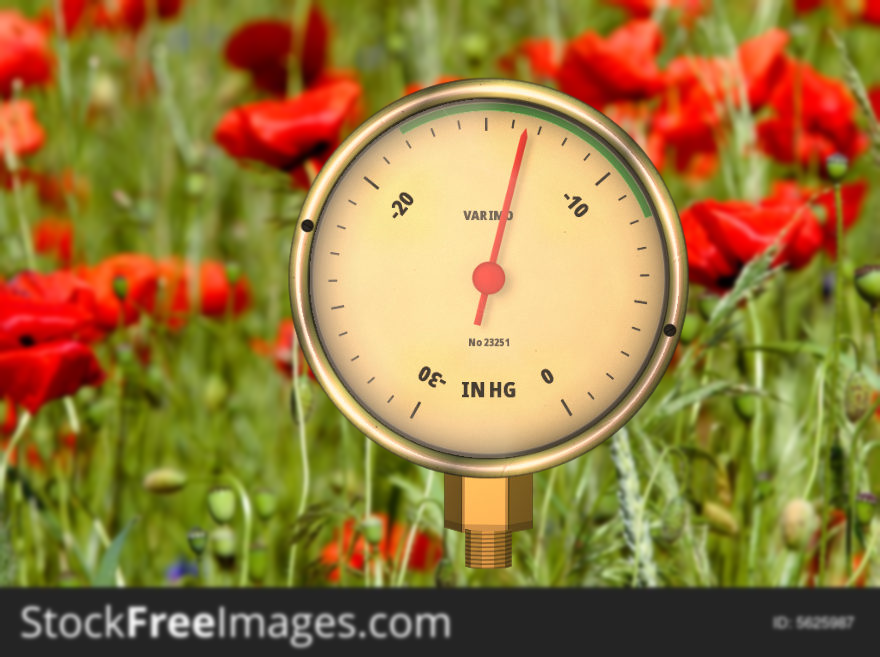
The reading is -13.5 inHg
